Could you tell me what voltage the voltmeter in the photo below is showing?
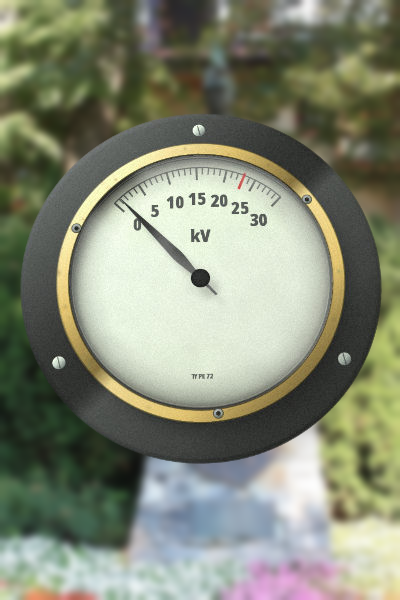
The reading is 1 kV
